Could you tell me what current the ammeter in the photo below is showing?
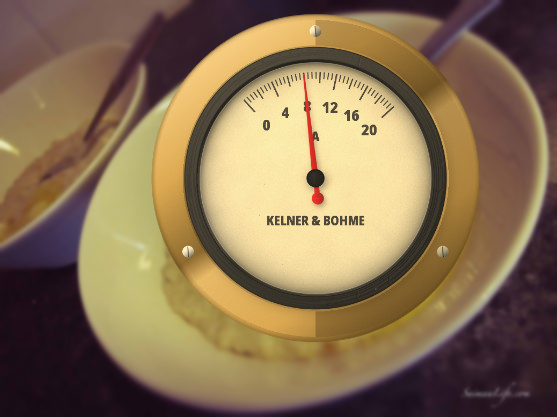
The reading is 8 A
